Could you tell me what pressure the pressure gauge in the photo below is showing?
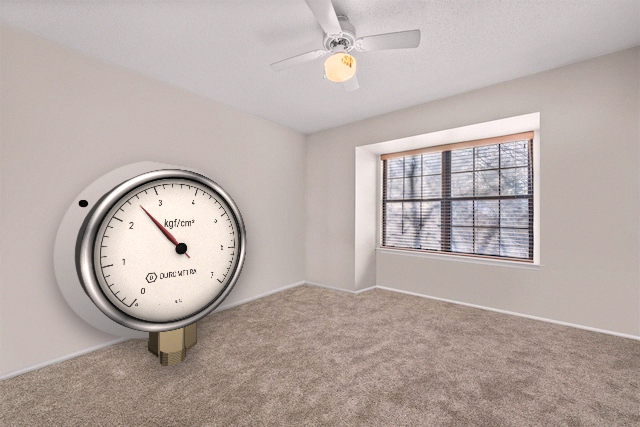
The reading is 2.5 kg/cm²
